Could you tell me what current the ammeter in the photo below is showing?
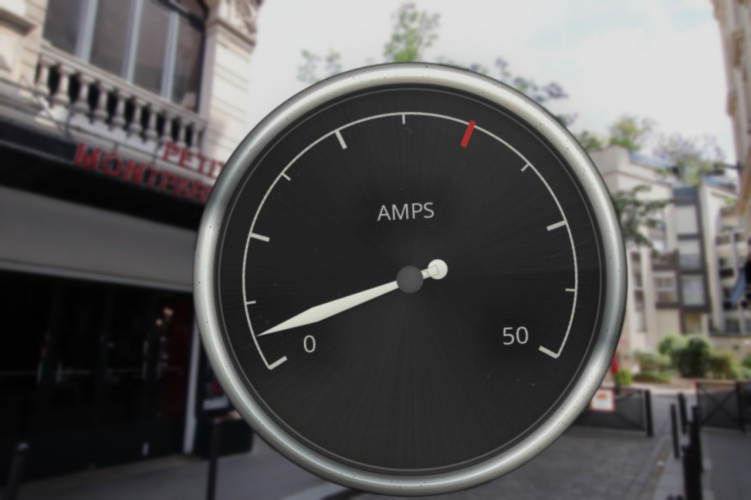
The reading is 2.5 A
